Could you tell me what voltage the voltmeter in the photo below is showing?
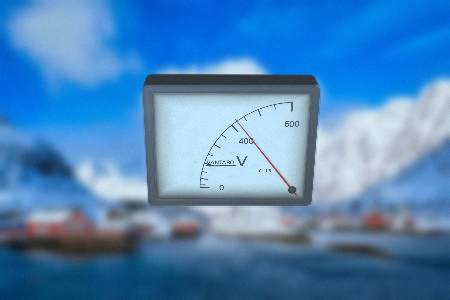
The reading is 425 V
